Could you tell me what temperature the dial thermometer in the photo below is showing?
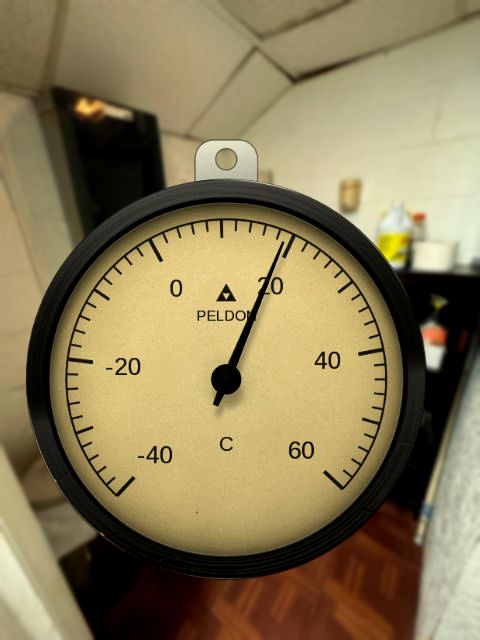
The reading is 19 °C
